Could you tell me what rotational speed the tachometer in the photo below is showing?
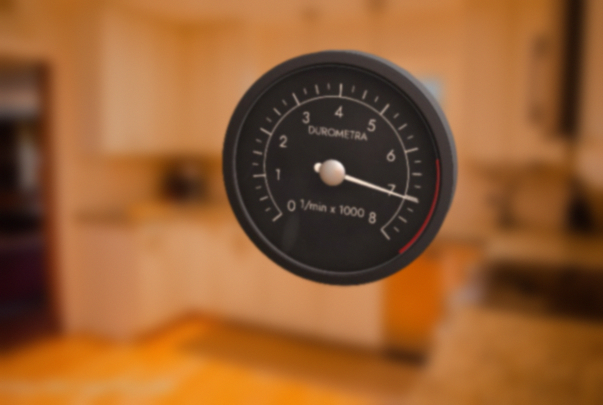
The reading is 7000 rpm
